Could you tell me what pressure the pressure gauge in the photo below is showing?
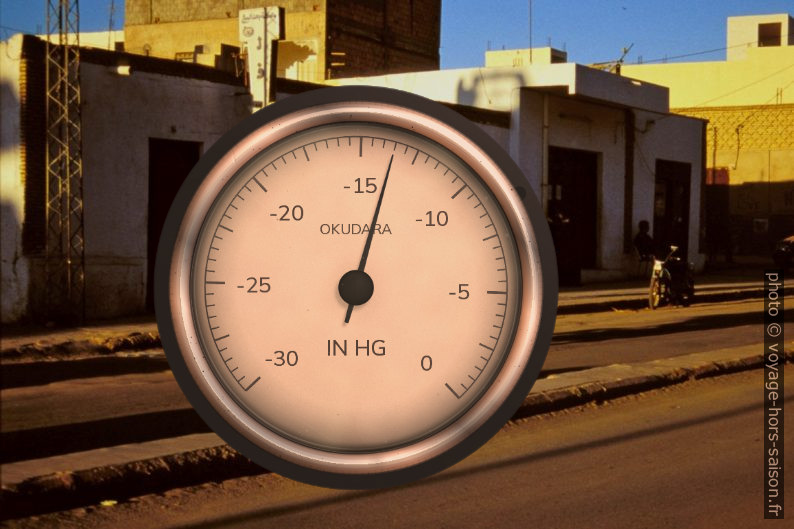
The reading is -13.5 inHg
